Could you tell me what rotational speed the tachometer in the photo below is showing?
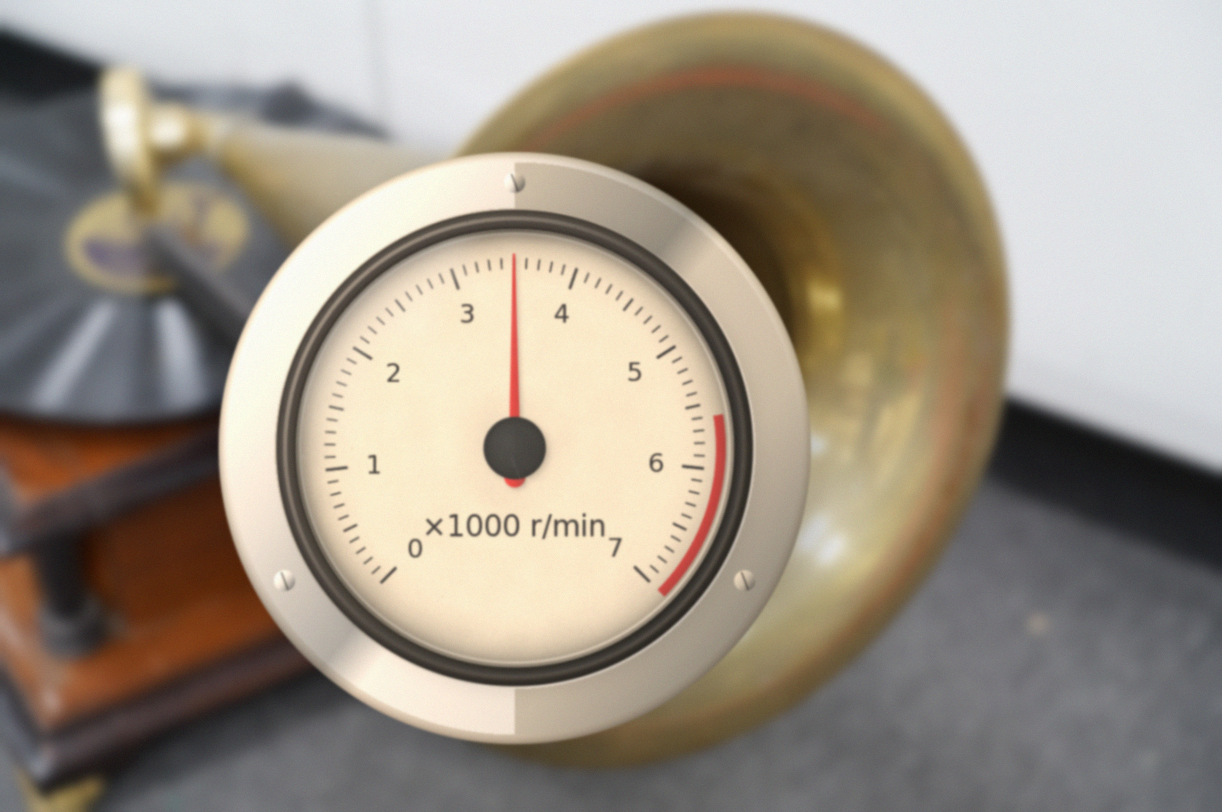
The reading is 3500 rpm
